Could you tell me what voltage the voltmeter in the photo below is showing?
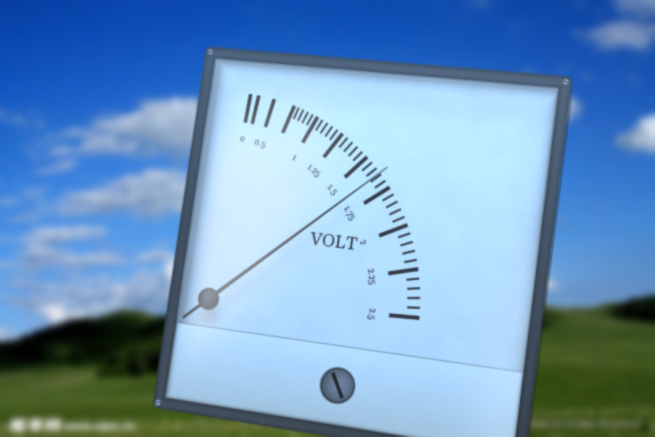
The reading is 1.65 V
